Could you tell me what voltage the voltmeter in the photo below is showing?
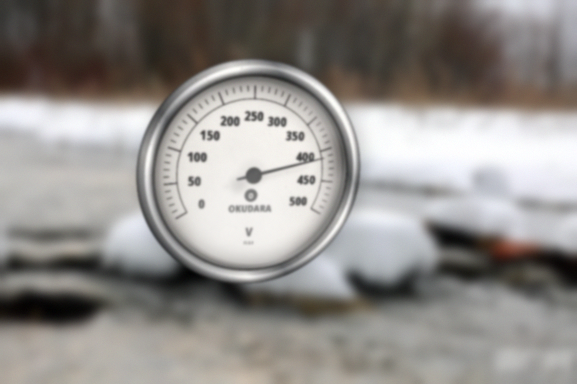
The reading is 410 V
